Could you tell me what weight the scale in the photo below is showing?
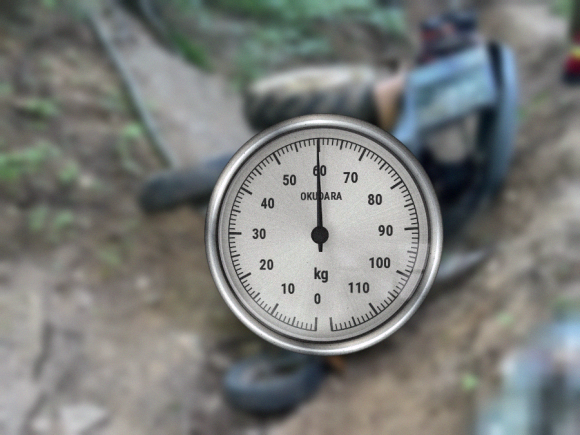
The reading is 60 kg
